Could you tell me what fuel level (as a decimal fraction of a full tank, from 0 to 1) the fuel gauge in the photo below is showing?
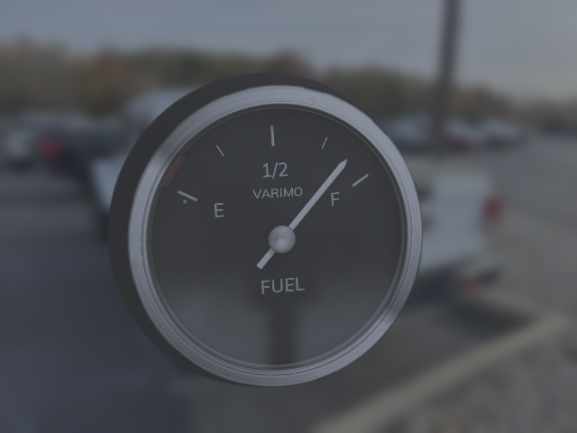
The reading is 0.875
